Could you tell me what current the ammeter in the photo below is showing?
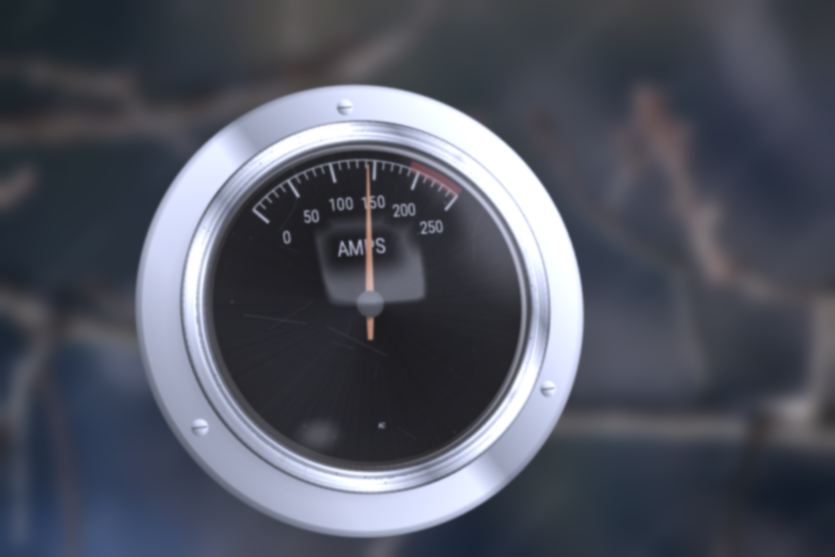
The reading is 140 A
